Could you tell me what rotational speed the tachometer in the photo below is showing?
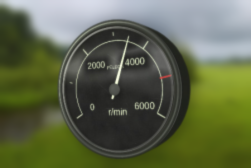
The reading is 3500 rpm
